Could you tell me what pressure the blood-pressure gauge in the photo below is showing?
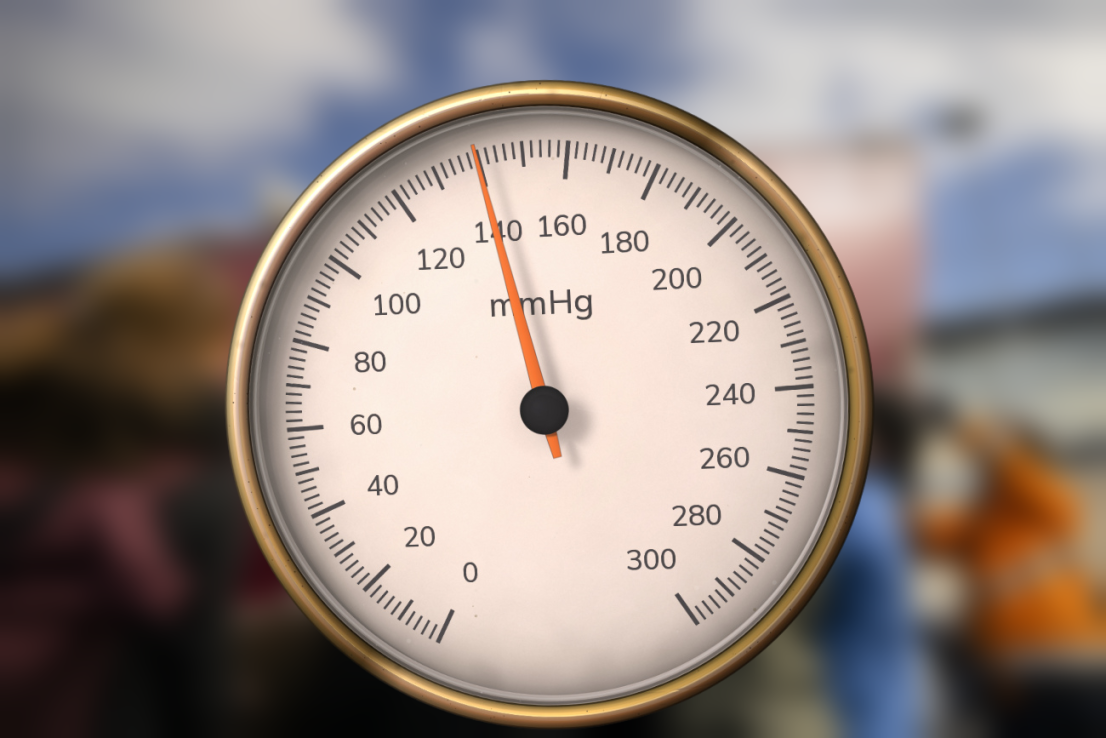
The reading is 140 mmHg
